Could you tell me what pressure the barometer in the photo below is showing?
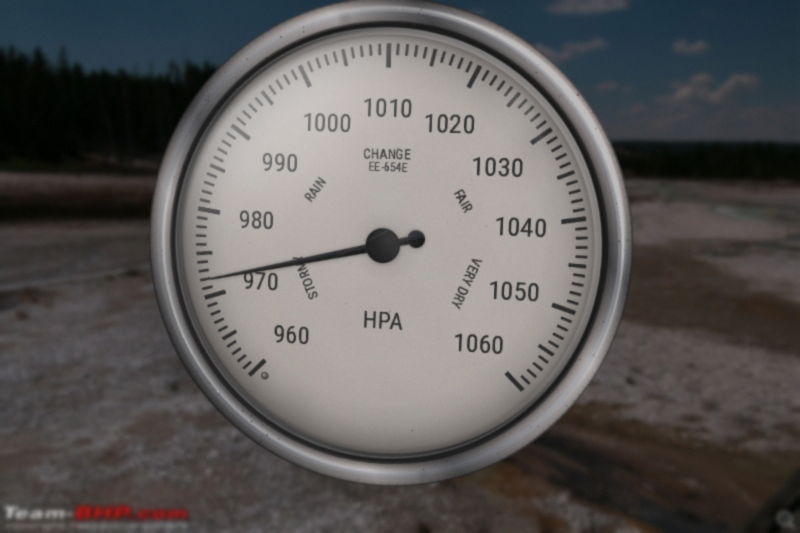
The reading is 972 hPa
